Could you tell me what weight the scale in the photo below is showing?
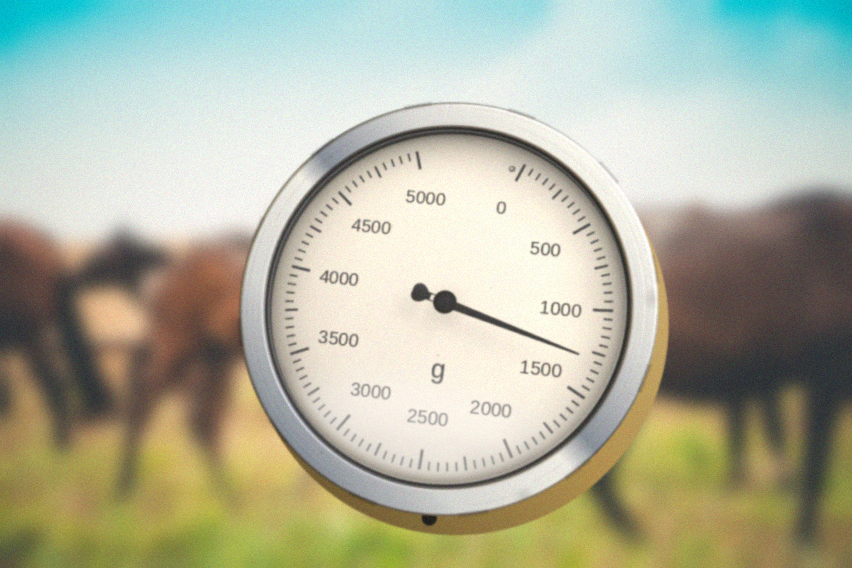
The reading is 1300 g
